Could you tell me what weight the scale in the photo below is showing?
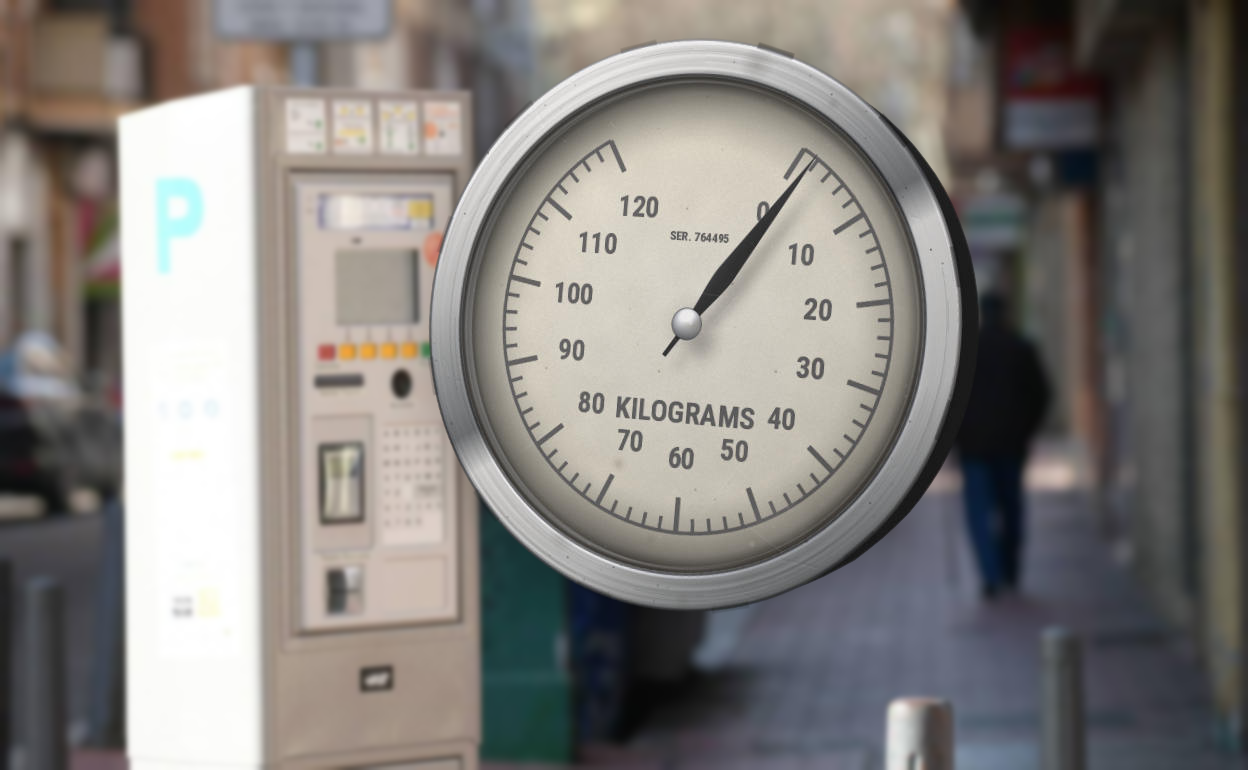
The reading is 2 kg
